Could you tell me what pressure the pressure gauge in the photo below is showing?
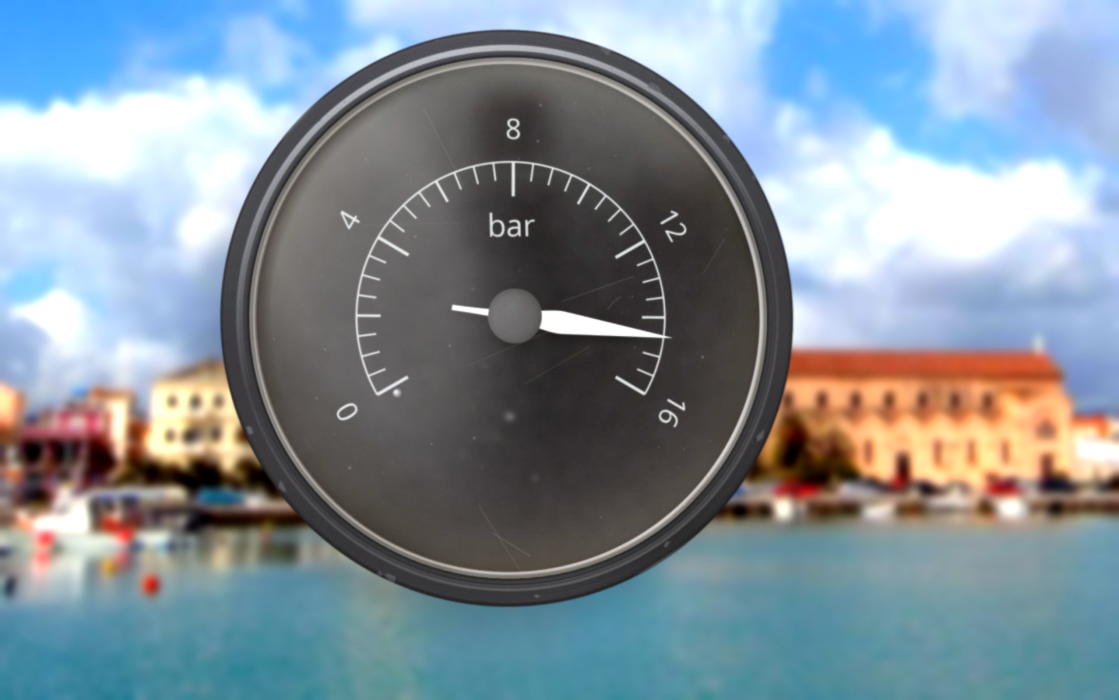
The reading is 14.5 bar
